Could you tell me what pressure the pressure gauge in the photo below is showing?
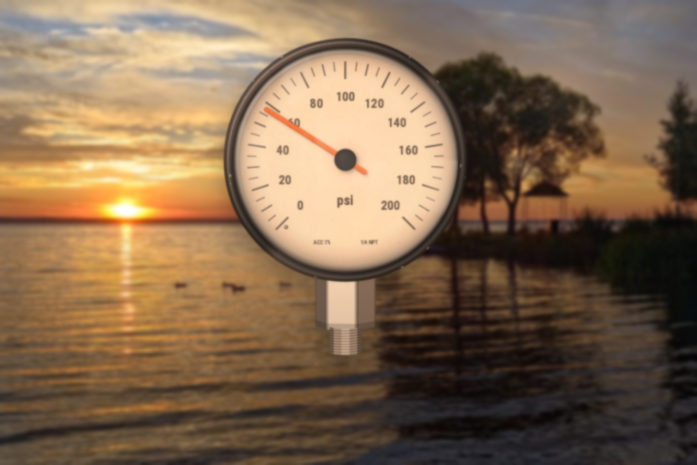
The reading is 57.5 psi
